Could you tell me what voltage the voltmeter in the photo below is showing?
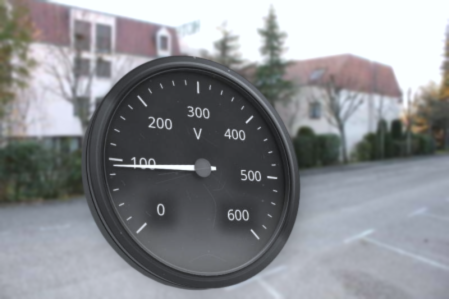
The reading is 90 V
